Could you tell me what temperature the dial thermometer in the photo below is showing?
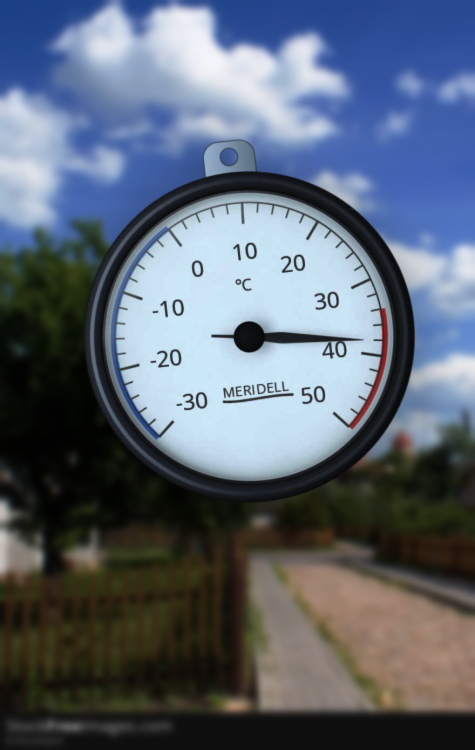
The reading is 38 °C
